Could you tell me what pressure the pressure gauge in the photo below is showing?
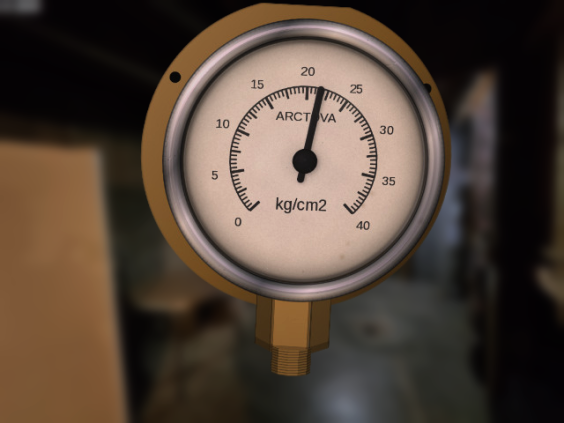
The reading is 21.5 kg/cm²
